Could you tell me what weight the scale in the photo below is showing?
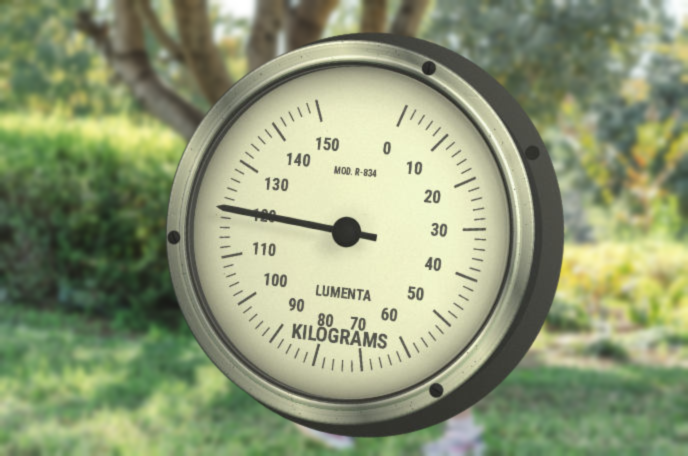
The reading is 120 kg
